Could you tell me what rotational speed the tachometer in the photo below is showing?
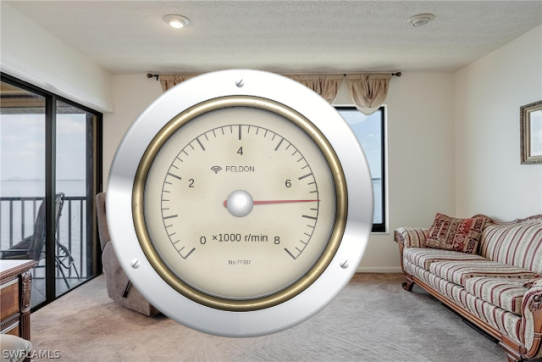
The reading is 6600 rpm
